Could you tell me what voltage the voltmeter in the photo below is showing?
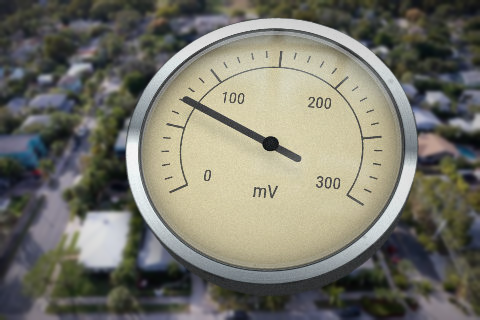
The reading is 70 mV
